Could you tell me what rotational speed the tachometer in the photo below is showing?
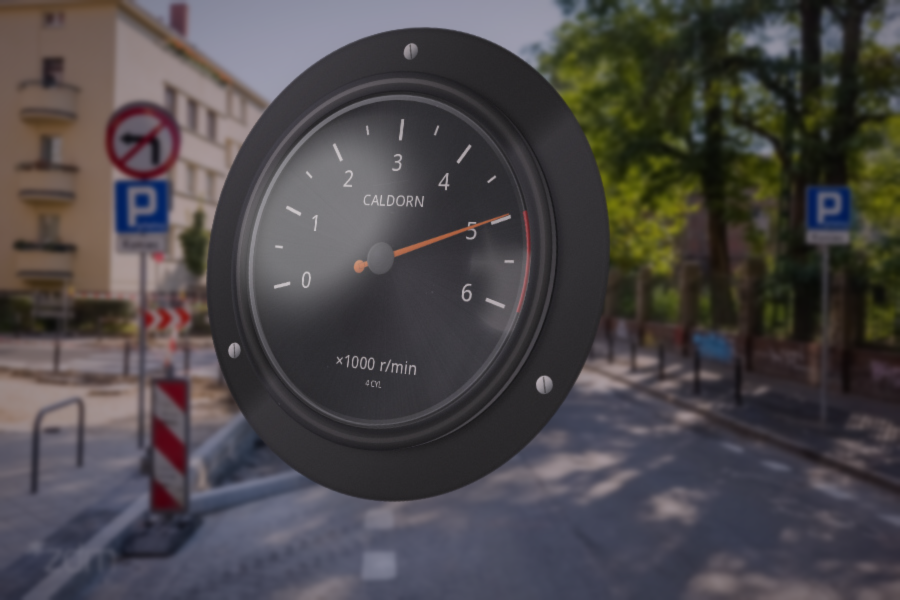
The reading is 5000 rpm
